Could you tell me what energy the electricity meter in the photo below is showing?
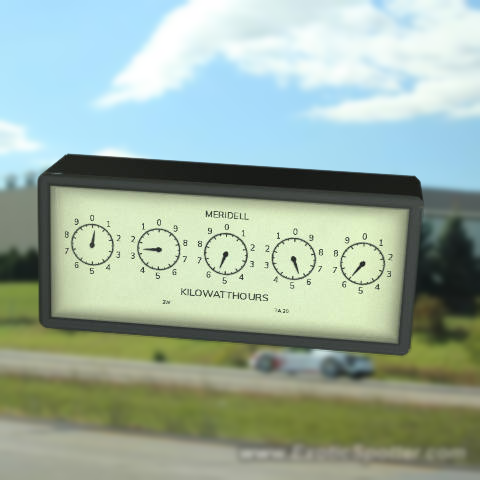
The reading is 2556 kWh
